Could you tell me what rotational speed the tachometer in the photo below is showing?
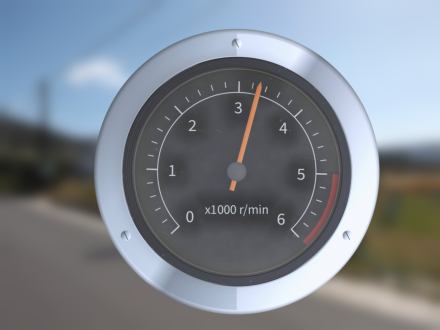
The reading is 3300 rpm
